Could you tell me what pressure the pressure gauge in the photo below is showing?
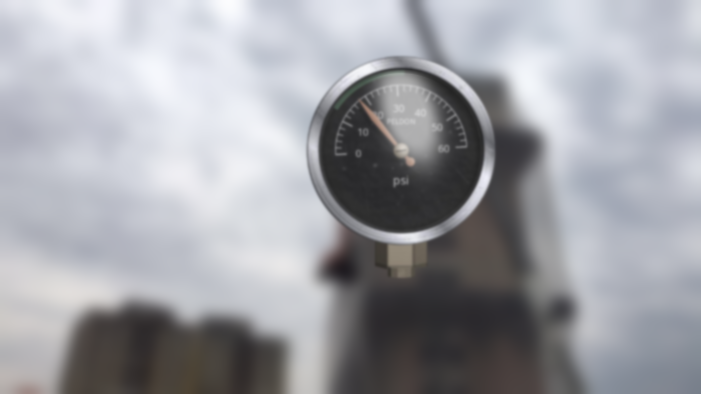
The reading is 18 psi
